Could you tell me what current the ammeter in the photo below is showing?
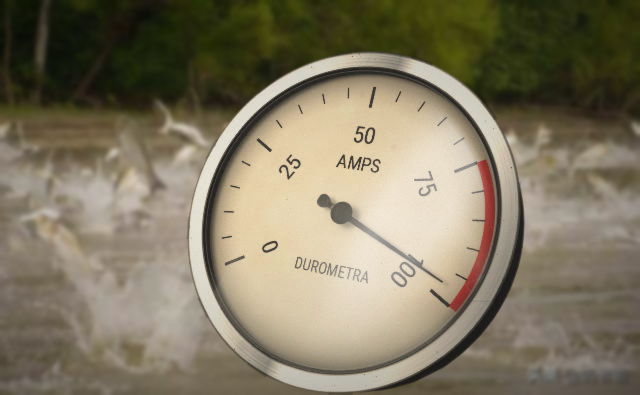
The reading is 97.5 A
